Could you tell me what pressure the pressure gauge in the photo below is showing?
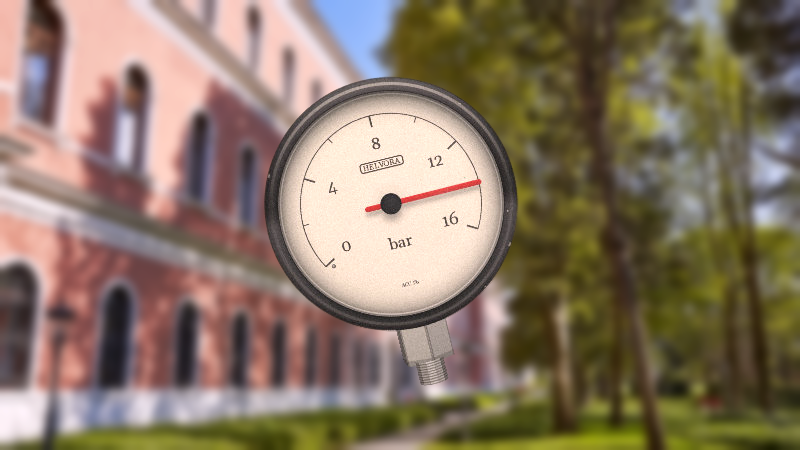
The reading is 14 bar
